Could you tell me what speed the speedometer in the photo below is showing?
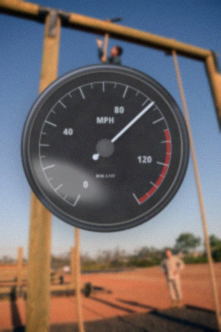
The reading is 92.5 mph
